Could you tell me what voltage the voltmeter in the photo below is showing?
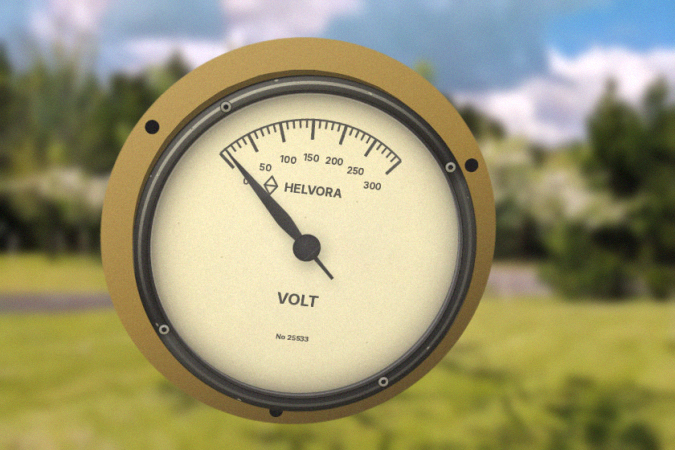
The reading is 10 V
